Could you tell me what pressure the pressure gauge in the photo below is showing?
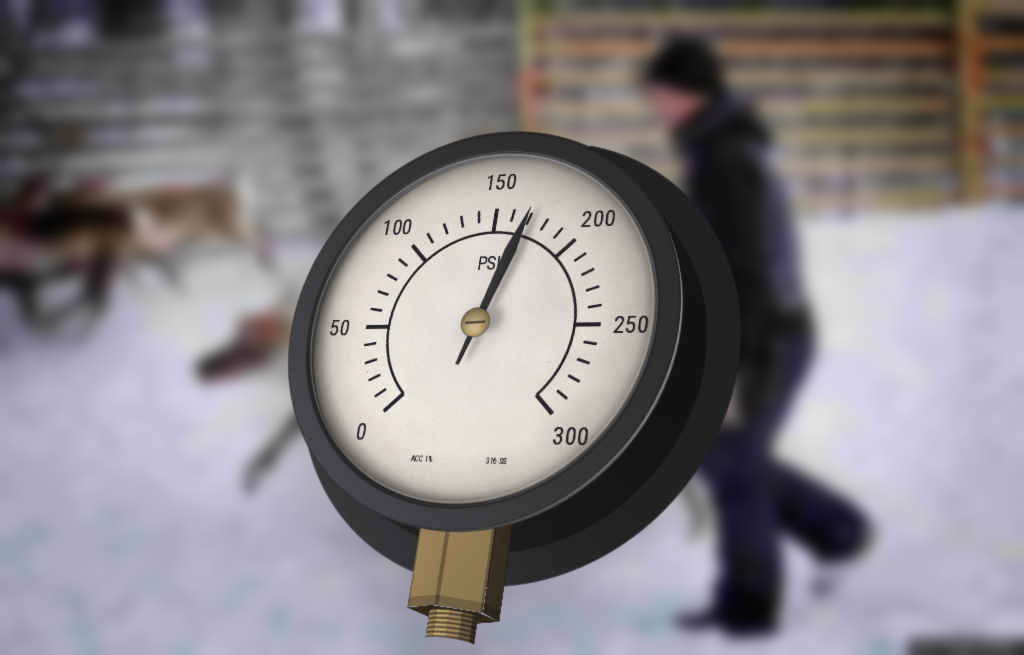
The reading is 170 psi
